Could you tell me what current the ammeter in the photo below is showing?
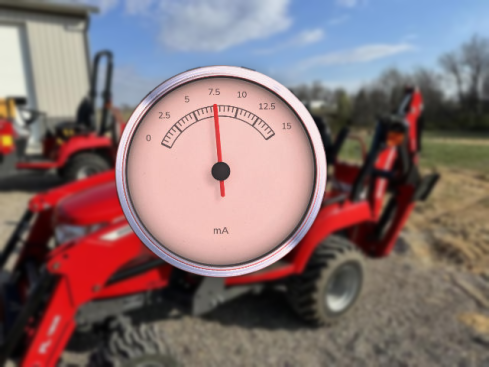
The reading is 7.5 mA
